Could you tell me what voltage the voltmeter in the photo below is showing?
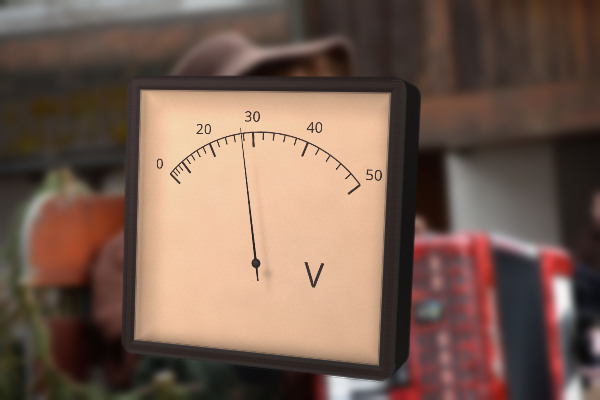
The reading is 28 V
